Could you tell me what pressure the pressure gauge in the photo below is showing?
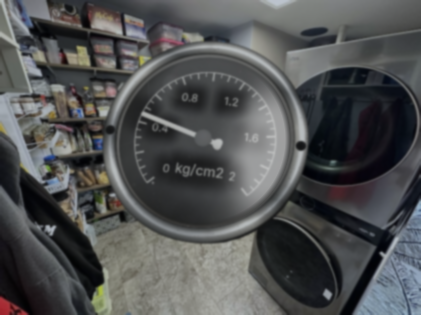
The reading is 0.45 kg/cm²
